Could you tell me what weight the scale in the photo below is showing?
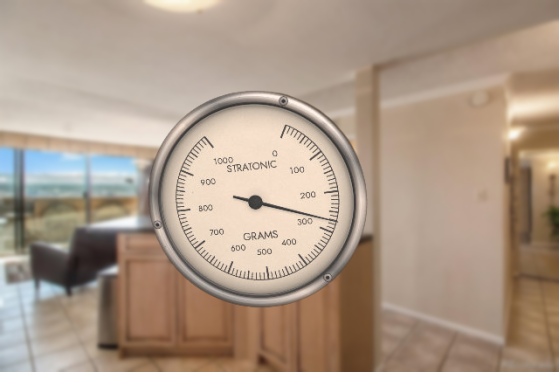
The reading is 270 g
